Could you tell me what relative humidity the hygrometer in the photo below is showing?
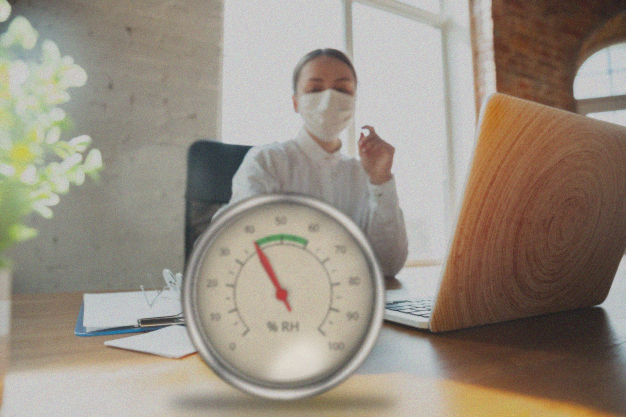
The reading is 40 %
